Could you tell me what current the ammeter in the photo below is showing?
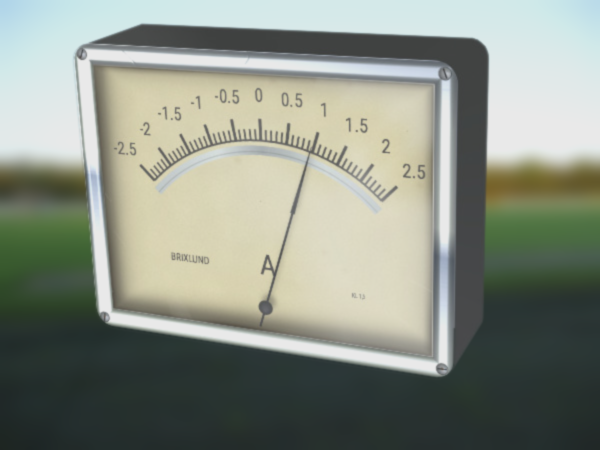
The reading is 1 A
